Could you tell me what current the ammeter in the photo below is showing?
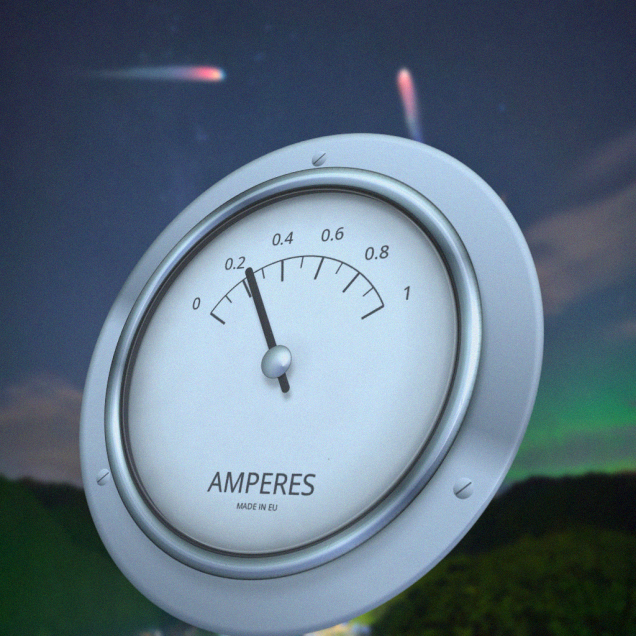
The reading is 0.25 A
